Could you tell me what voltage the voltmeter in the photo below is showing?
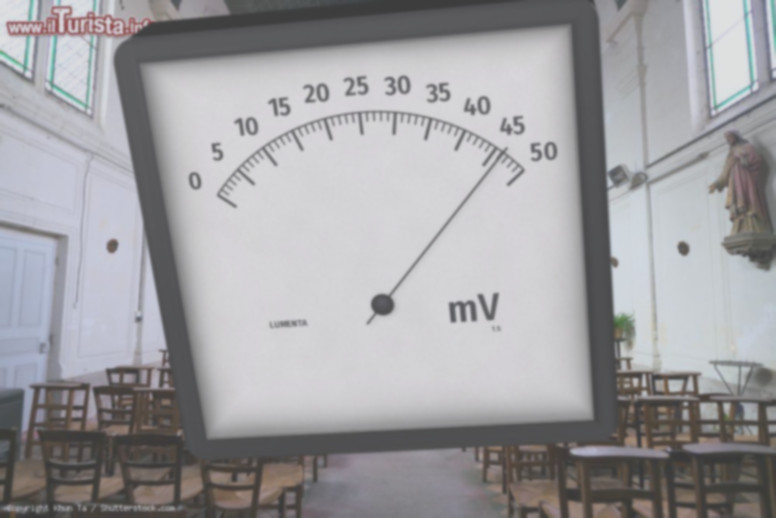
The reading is 46 mV
